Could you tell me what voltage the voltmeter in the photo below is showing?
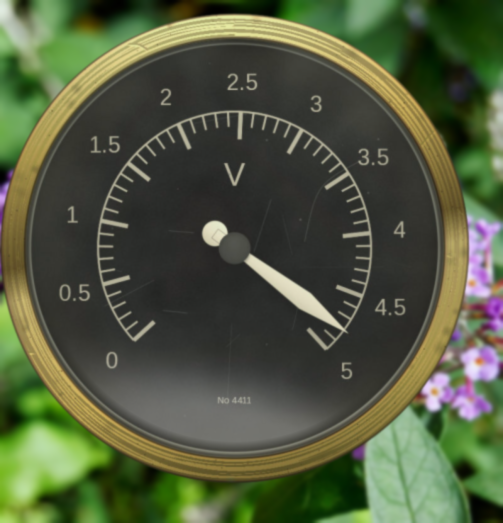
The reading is 4.8 V
